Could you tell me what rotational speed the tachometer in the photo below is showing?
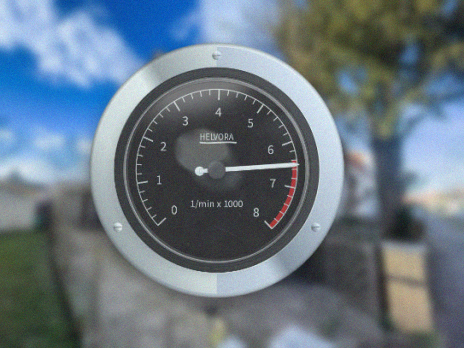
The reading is 6500 rpm
